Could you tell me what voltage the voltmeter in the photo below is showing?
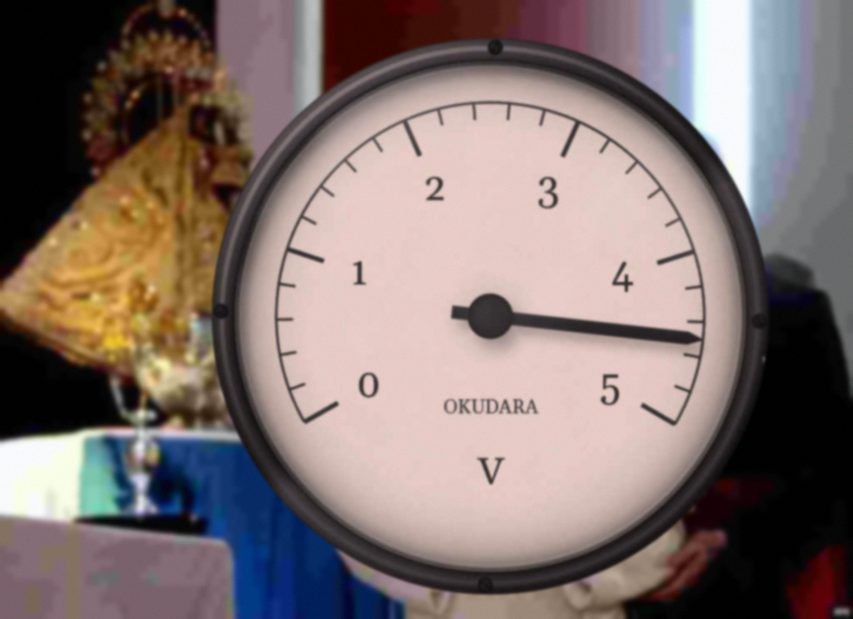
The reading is 4.5 V
